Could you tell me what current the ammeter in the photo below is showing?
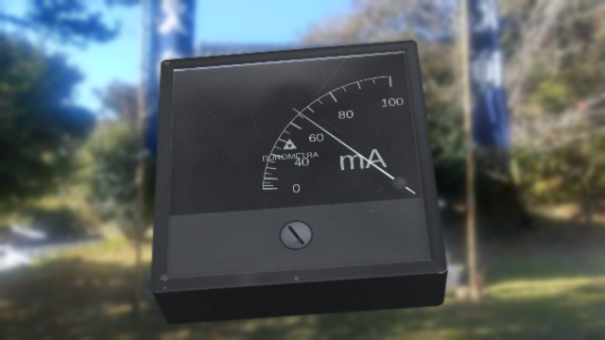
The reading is 65 mA
